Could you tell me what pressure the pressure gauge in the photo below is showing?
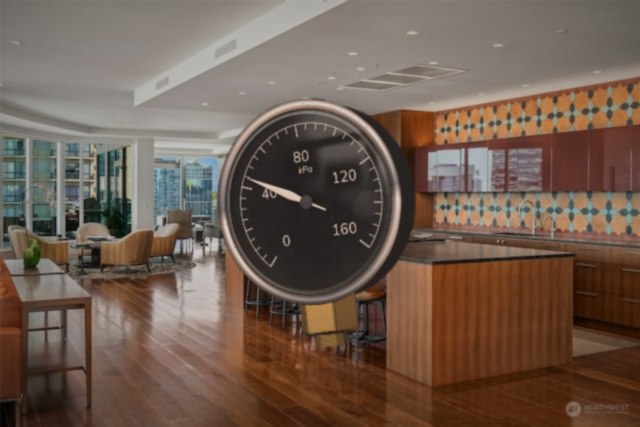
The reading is 45 kPa
